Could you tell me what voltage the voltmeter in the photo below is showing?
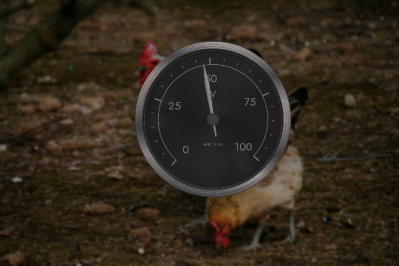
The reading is 47.5 V
